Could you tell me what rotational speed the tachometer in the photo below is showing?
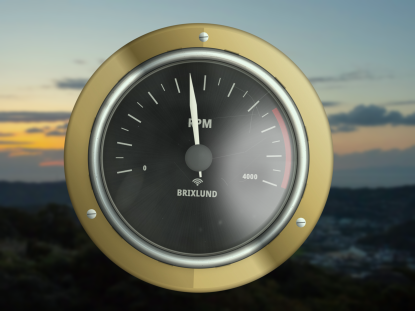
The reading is 1800 rpm
